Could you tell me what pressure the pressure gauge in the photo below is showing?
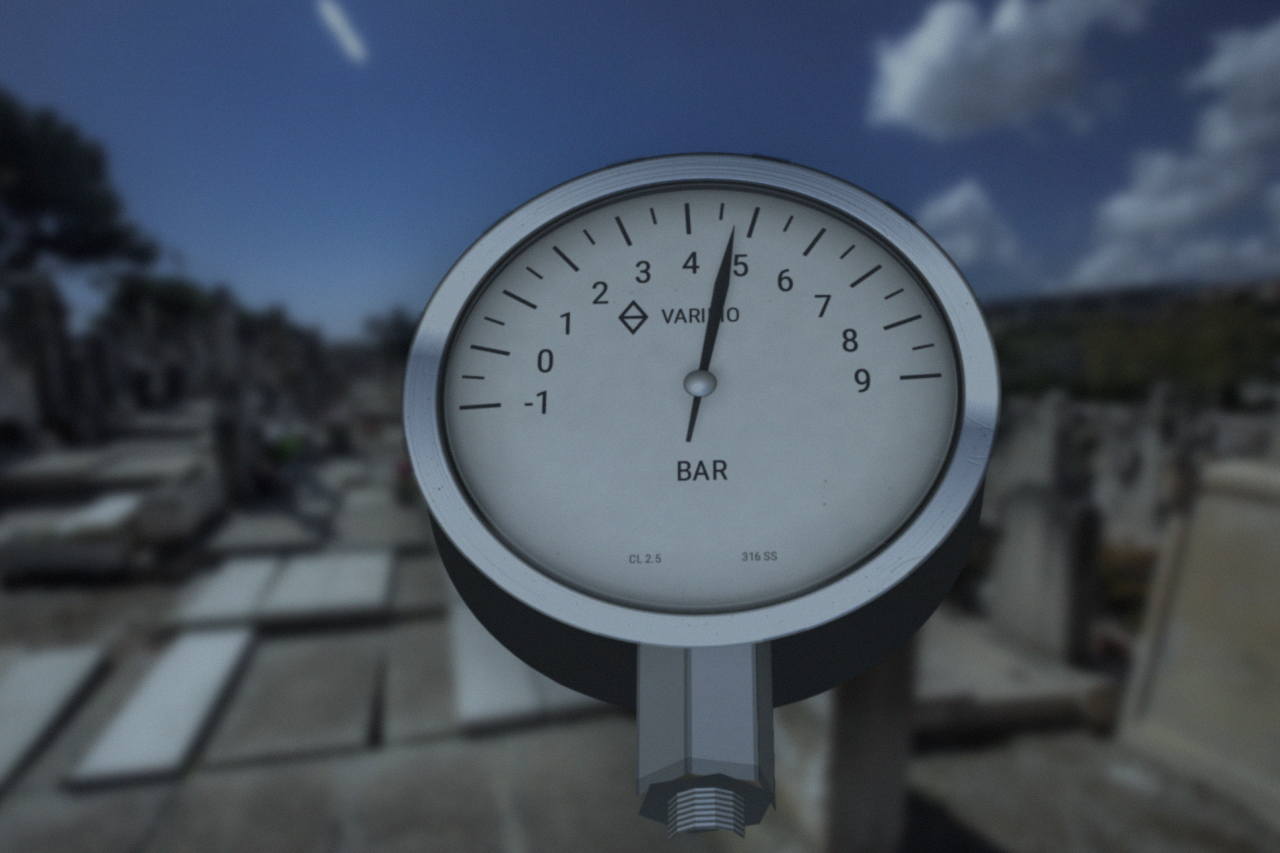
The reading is 4.75 bar
